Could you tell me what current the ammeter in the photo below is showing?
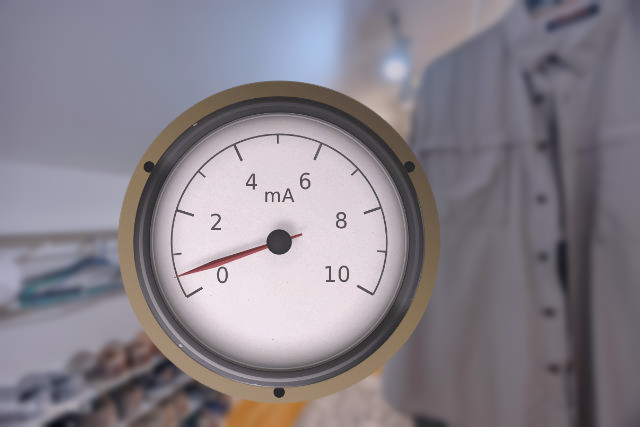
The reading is 0.5 mA
